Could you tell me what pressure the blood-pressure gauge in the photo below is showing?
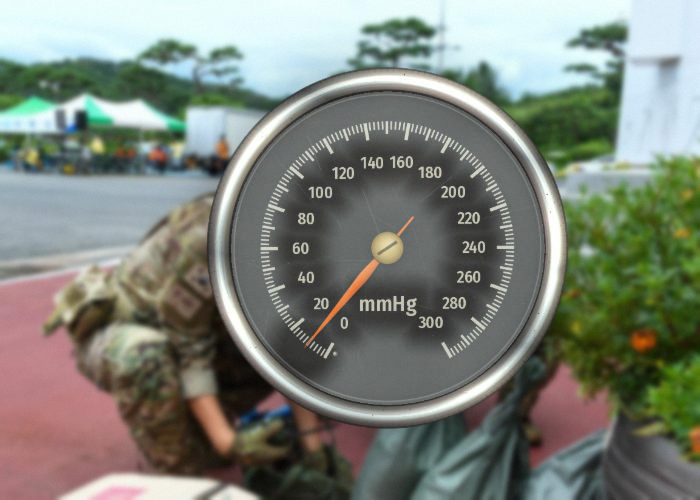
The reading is 10 mmHg
